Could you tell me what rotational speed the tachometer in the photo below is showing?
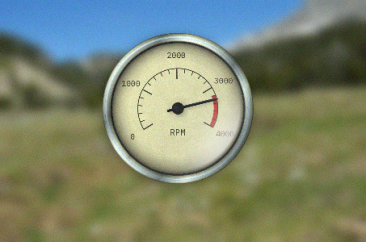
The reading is 3300 rpm
